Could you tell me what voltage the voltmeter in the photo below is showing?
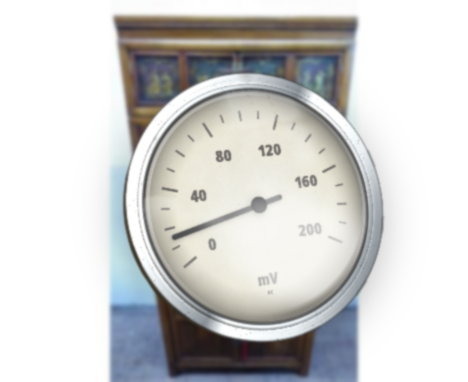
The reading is 15 mV
